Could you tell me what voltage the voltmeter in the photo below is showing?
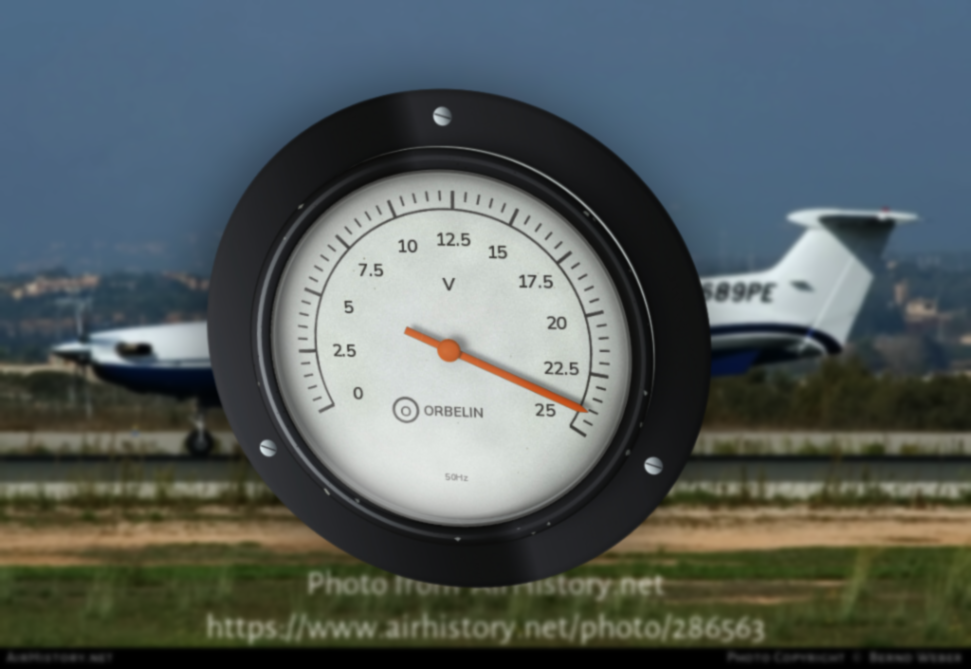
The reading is 24 V
